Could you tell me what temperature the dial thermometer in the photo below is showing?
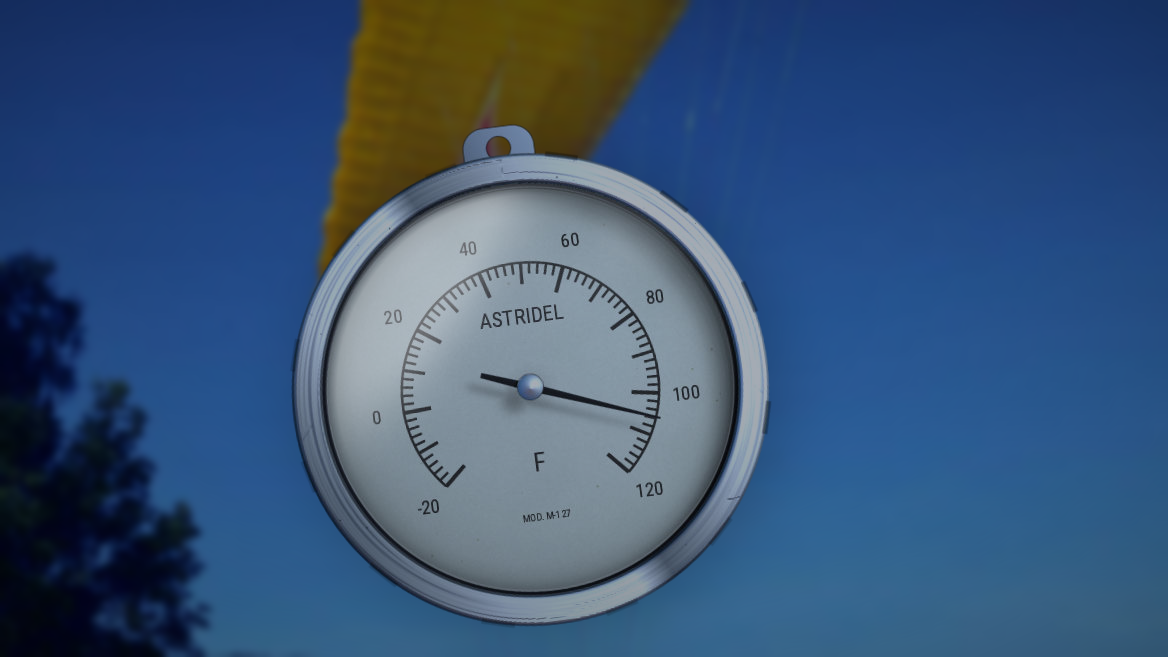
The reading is 106 °F
